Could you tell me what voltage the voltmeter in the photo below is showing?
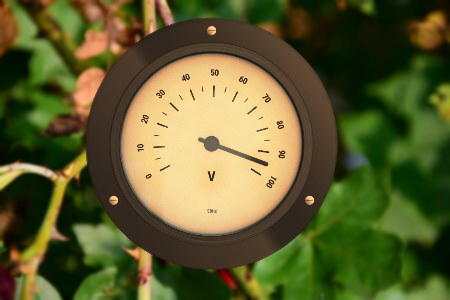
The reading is 95 V
